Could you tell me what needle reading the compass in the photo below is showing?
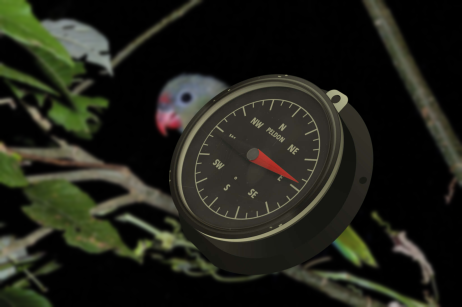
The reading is 85 °
